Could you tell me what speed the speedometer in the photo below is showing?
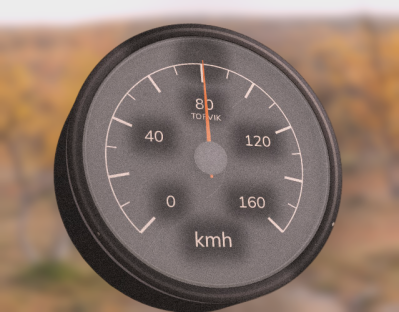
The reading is 80 km/h
